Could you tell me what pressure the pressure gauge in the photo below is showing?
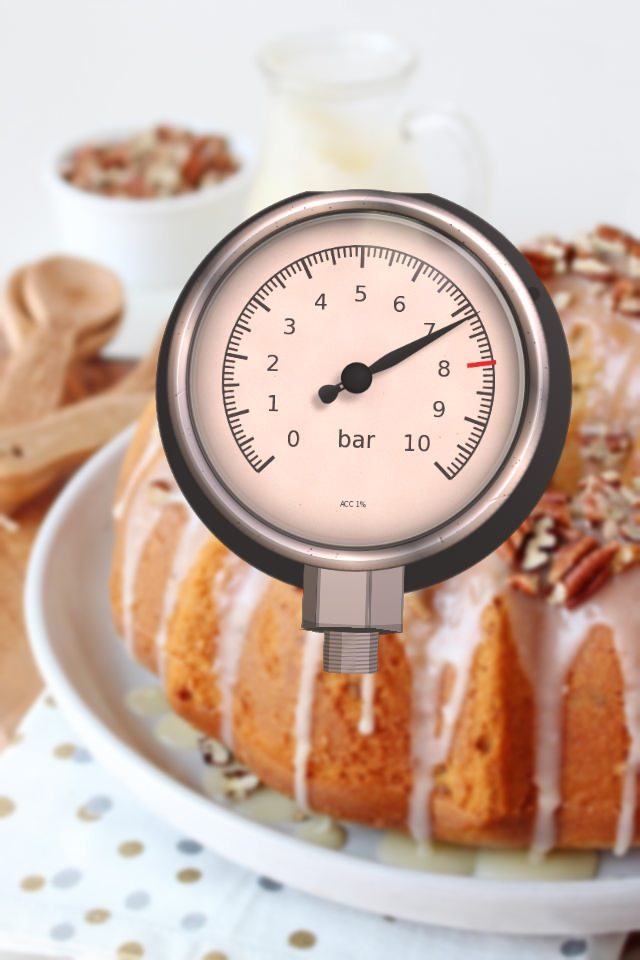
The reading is 7.2 bar
